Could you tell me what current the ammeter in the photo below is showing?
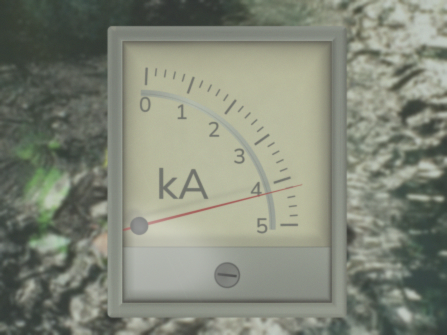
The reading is 4.2 kA
